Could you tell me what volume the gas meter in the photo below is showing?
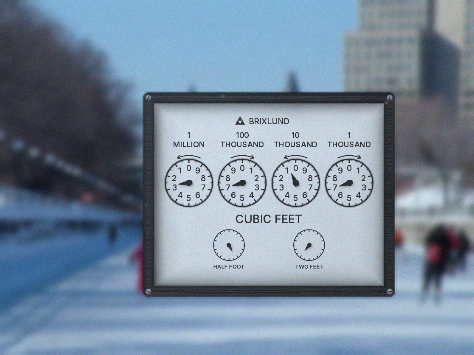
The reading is 270700 ft³
